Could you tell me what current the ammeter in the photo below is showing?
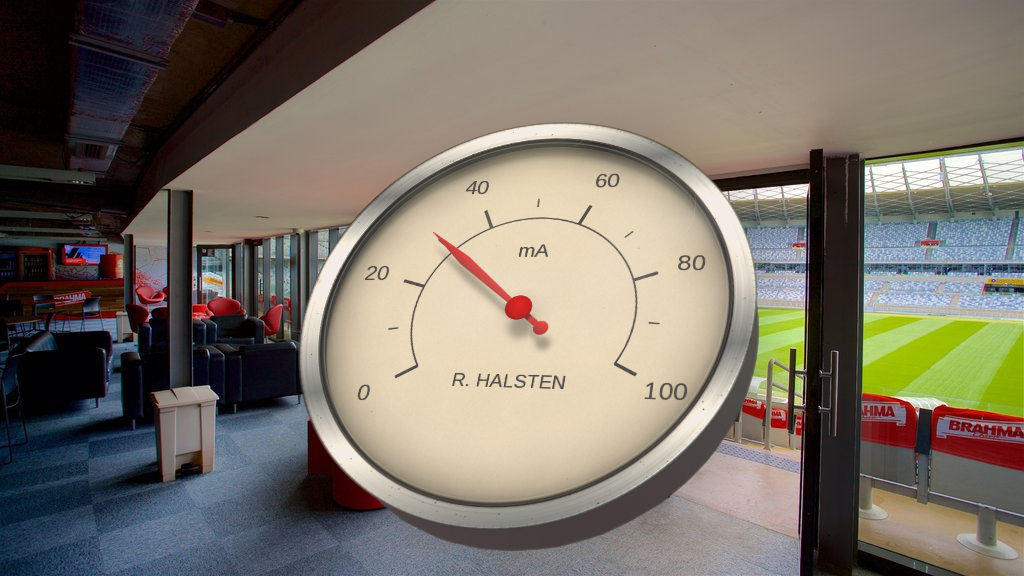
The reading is 30 mA
